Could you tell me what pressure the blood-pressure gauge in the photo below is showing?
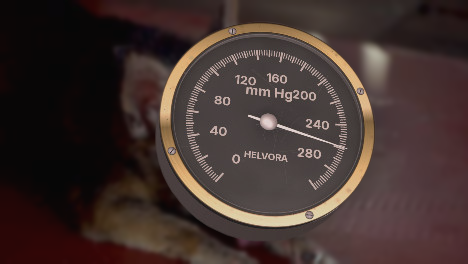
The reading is 260 mmHg
